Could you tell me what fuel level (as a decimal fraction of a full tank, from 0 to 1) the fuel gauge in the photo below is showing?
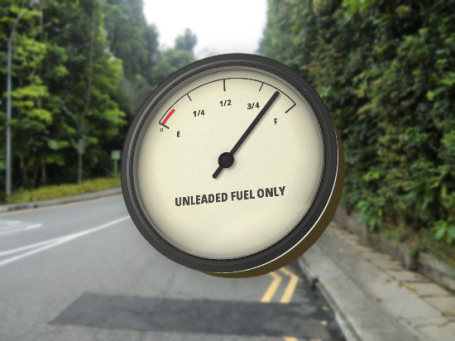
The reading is 0.875
